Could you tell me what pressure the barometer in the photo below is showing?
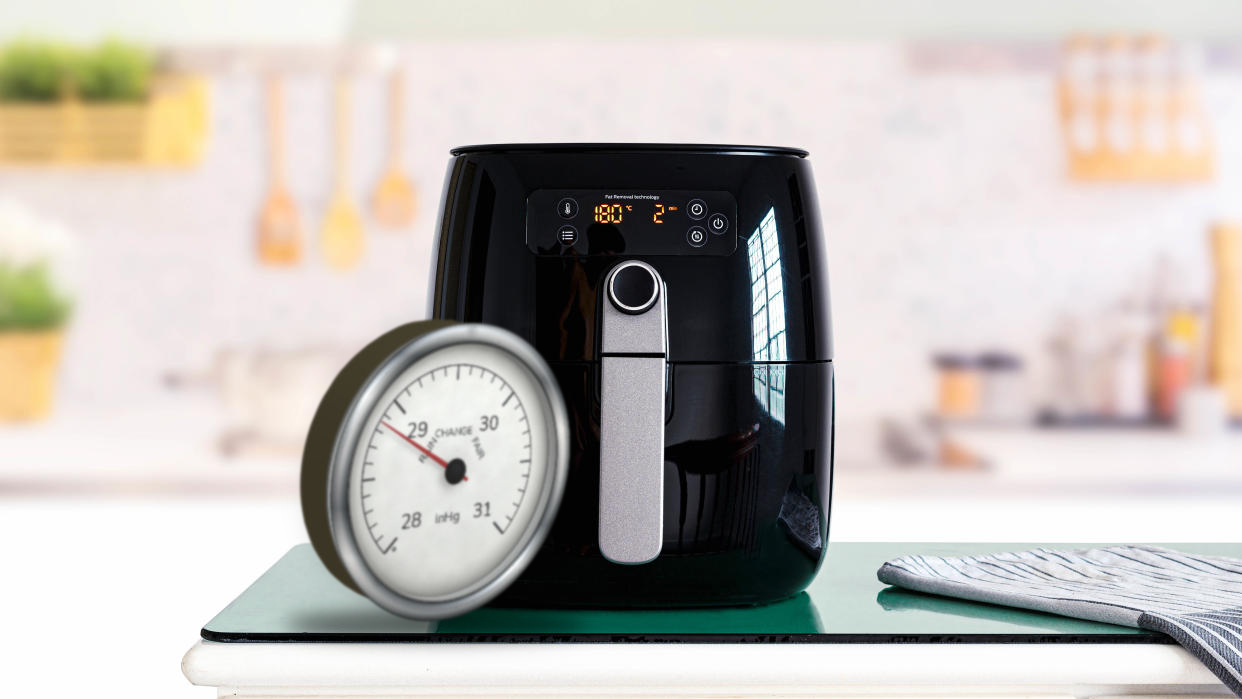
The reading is 28.85 inHg
